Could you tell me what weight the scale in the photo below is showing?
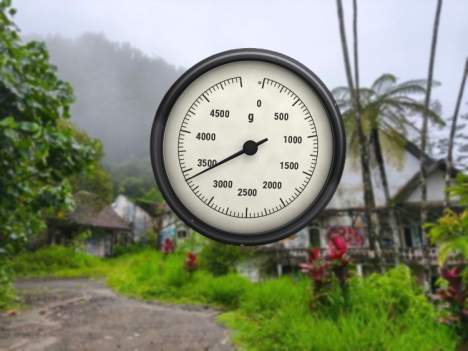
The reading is 3400 g
